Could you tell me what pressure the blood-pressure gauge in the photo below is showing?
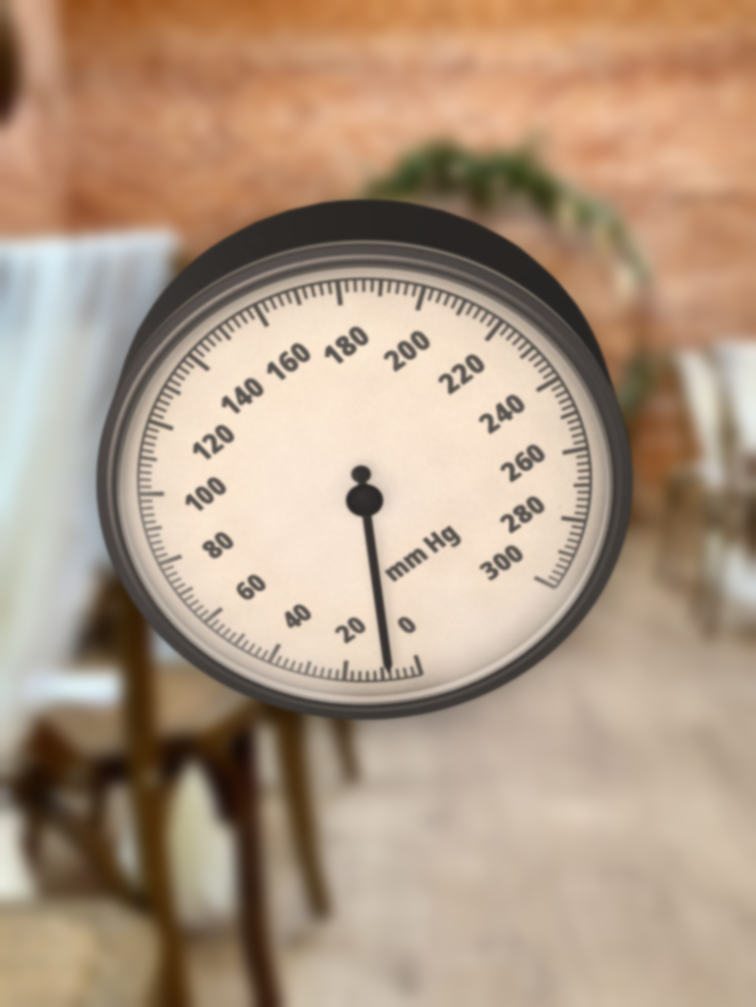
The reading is 8 mmHg
